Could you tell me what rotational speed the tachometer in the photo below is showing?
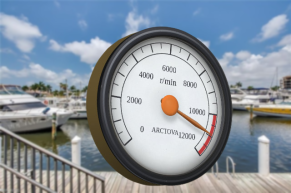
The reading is 11000 rpm
